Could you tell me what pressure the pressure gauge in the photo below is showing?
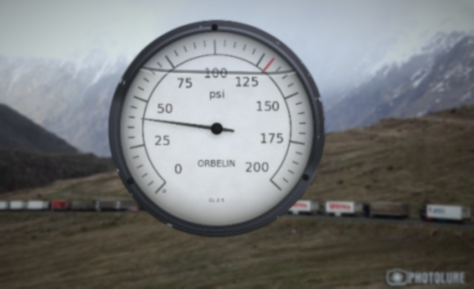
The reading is 40 psi
